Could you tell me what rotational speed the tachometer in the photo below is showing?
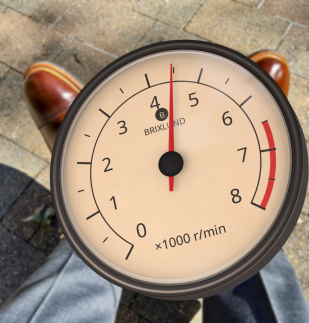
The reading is 4500 rpm
